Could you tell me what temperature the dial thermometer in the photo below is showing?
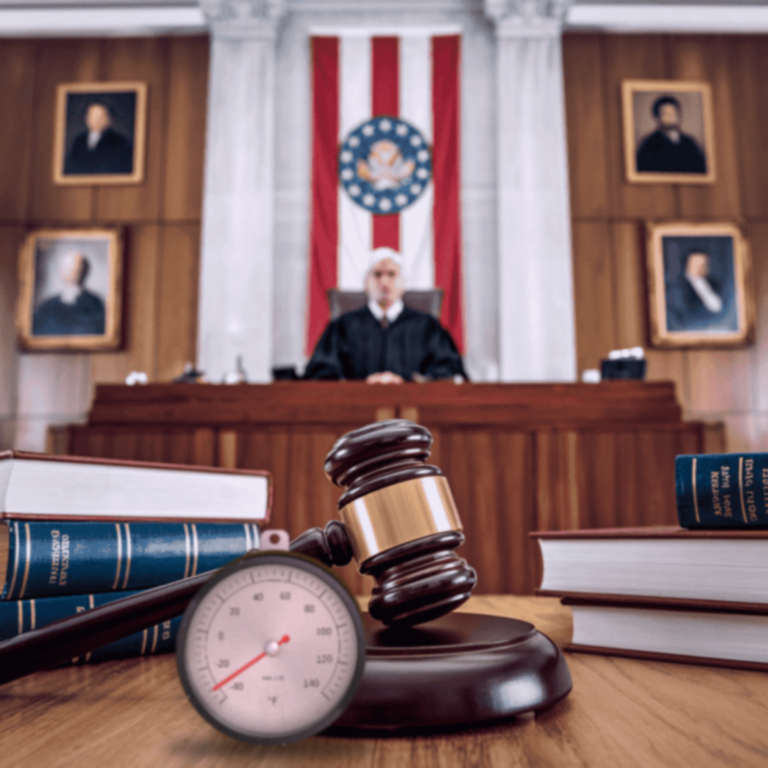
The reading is -32 °F
